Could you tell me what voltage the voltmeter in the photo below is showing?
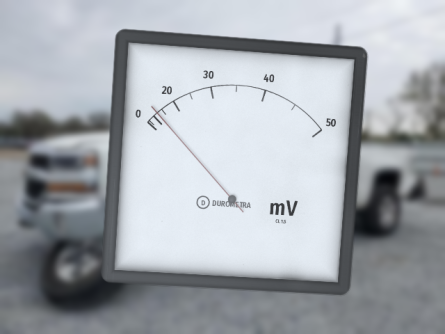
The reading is 12.5 mV
